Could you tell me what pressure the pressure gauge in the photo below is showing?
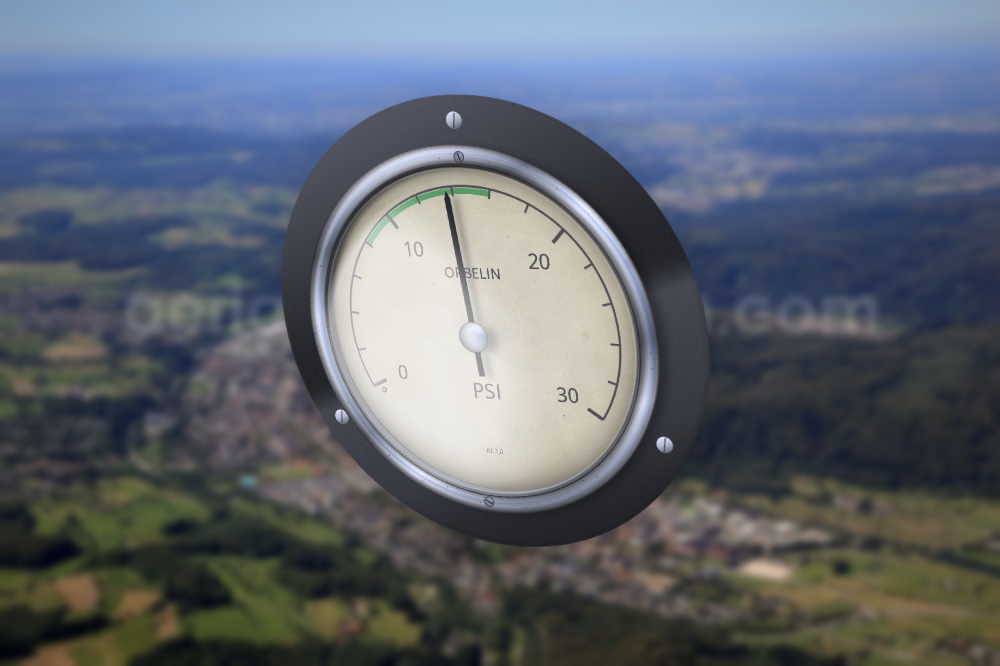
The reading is 14 psi
